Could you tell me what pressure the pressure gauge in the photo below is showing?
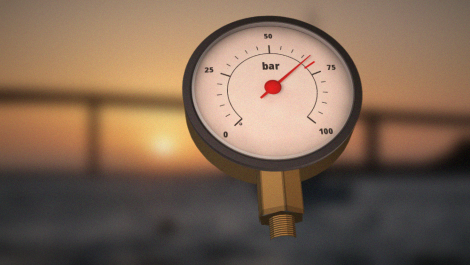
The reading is 67.5 bar
